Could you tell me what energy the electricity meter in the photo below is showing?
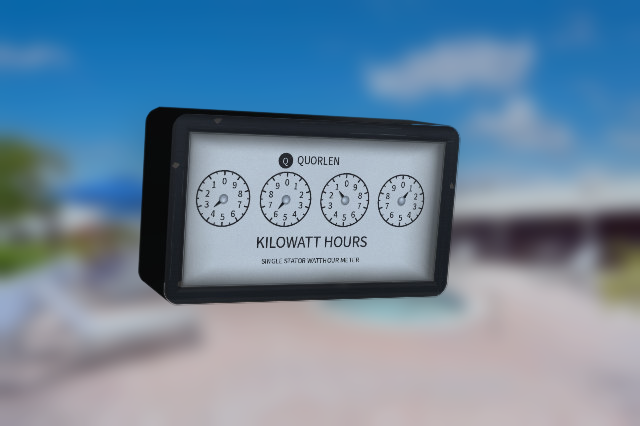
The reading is 3611 kWh
